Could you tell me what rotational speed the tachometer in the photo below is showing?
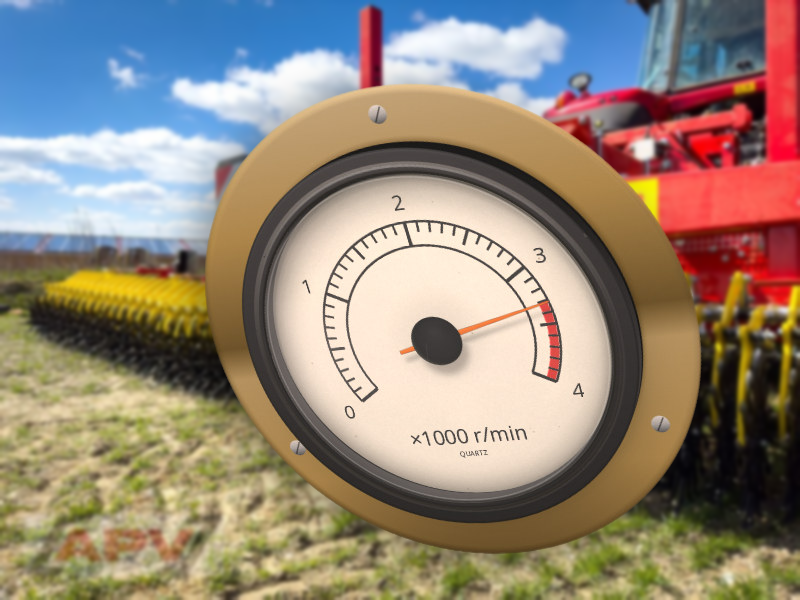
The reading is 3300 rpm
